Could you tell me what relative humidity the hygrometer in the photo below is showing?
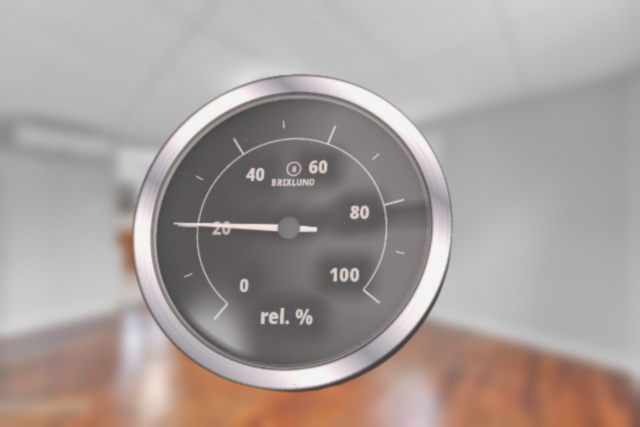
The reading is 20 %
